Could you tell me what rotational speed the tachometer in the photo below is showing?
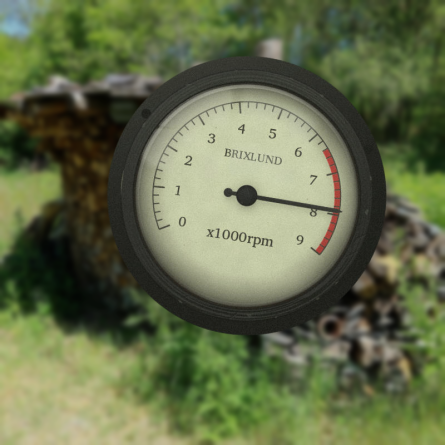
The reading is 7900 rpm
